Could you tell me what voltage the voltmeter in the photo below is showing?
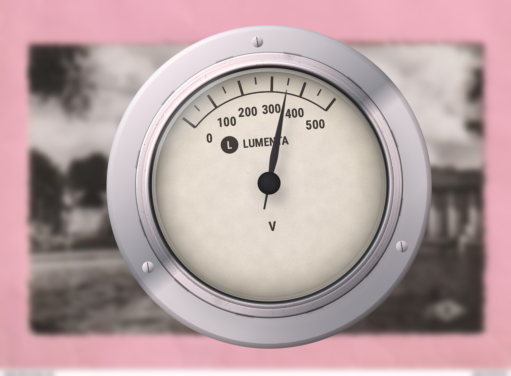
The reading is 350 V
